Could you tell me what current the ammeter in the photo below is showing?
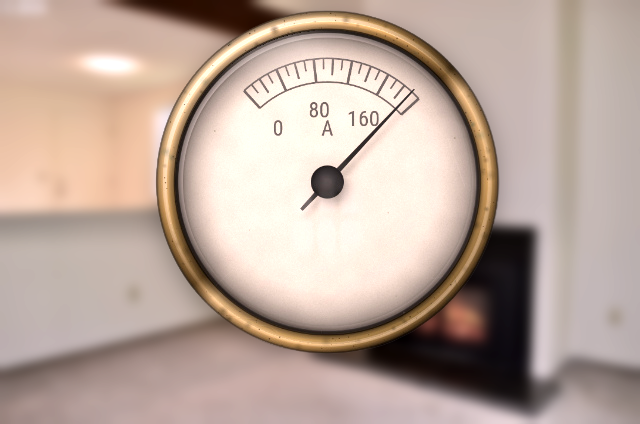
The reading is 190 A
